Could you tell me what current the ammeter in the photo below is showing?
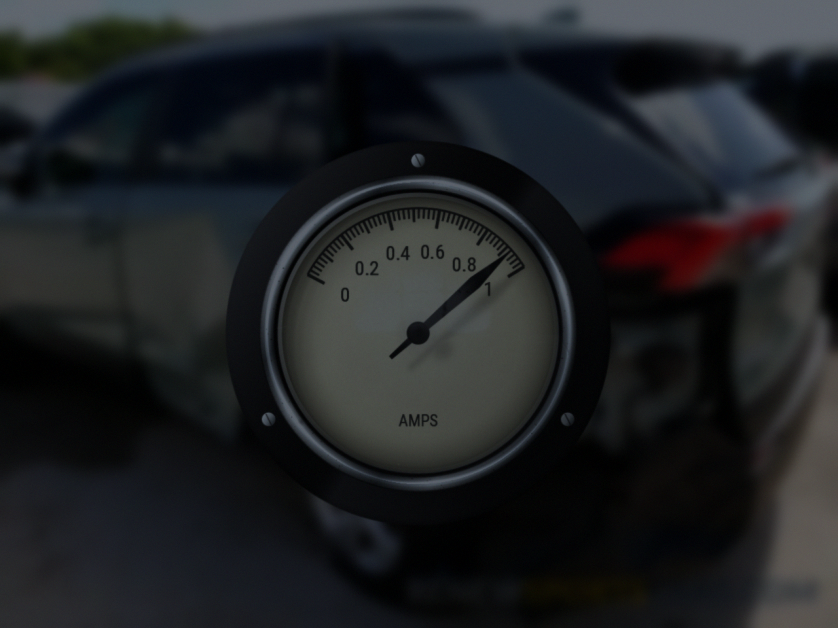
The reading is 0.92 A
